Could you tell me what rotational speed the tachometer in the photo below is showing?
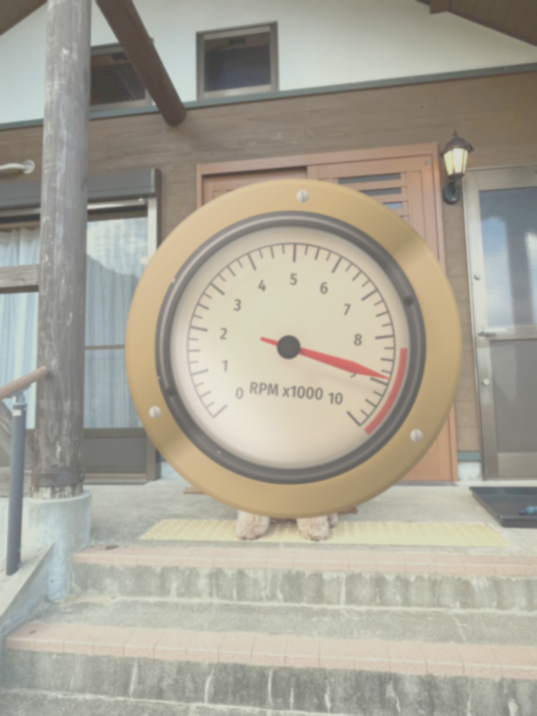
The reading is 8875 rpm
